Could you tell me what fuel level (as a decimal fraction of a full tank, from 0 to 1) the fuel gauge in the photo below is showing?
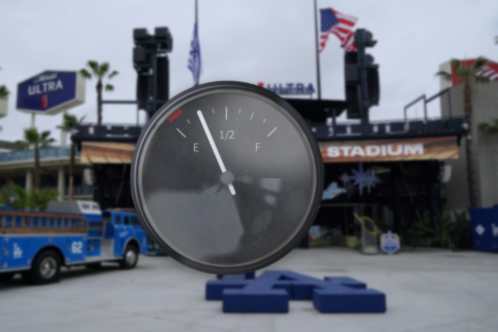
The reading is 0.25
